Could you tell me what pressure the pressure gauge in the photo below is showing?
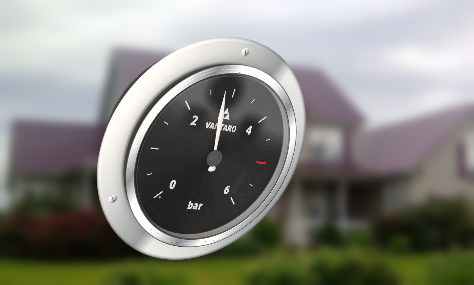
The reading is 2.75 bar
